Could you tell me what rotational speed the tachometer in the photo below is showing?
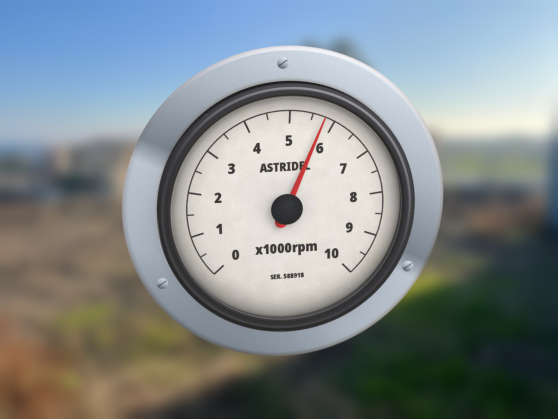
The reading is 5750 rpm
